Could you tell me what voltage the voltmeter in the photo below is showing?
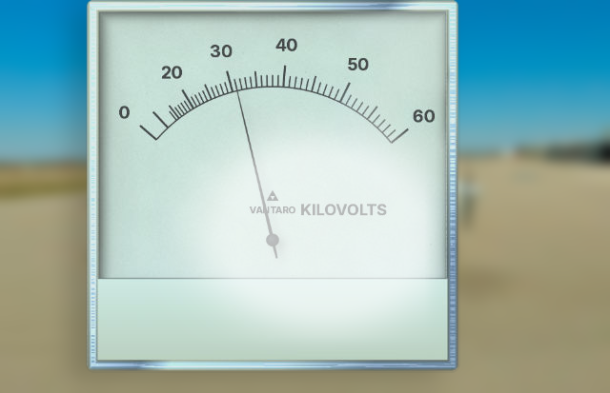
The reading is 31 kV
